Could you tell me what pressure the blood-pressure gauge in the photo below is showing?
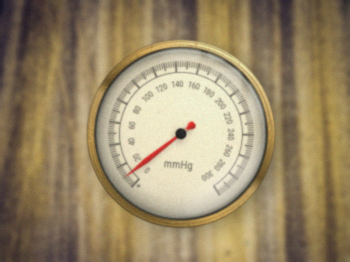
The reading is 10 mmHg
